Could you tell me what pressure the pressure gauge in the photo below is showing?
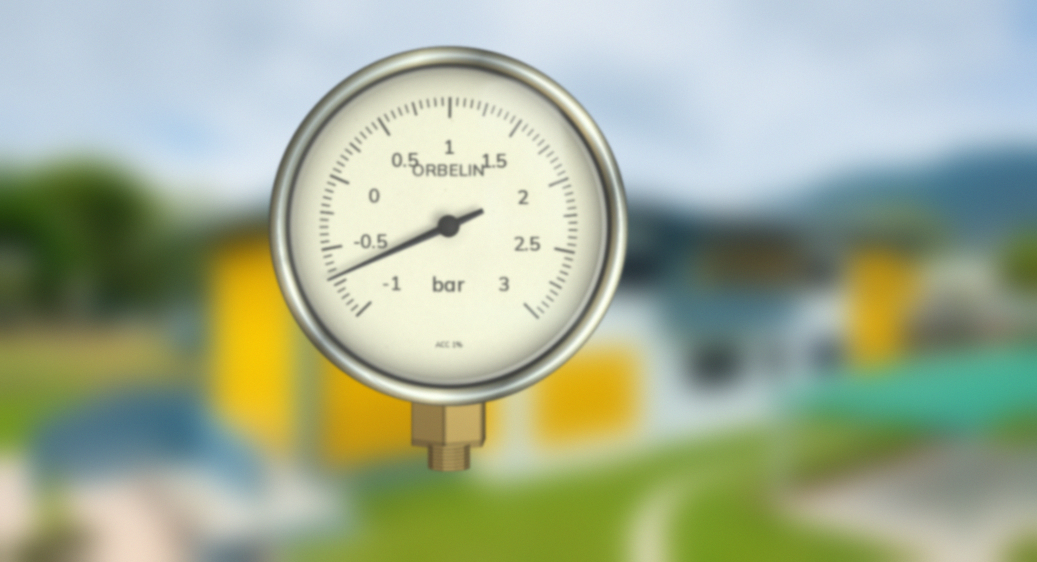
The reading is -0.7 bar
